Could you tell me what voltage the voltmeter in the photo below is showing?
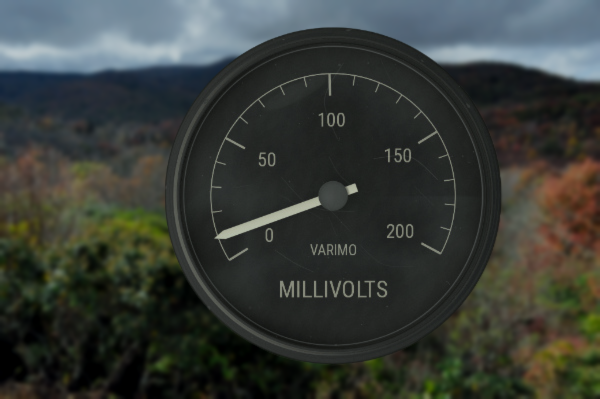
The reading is 10 mV
